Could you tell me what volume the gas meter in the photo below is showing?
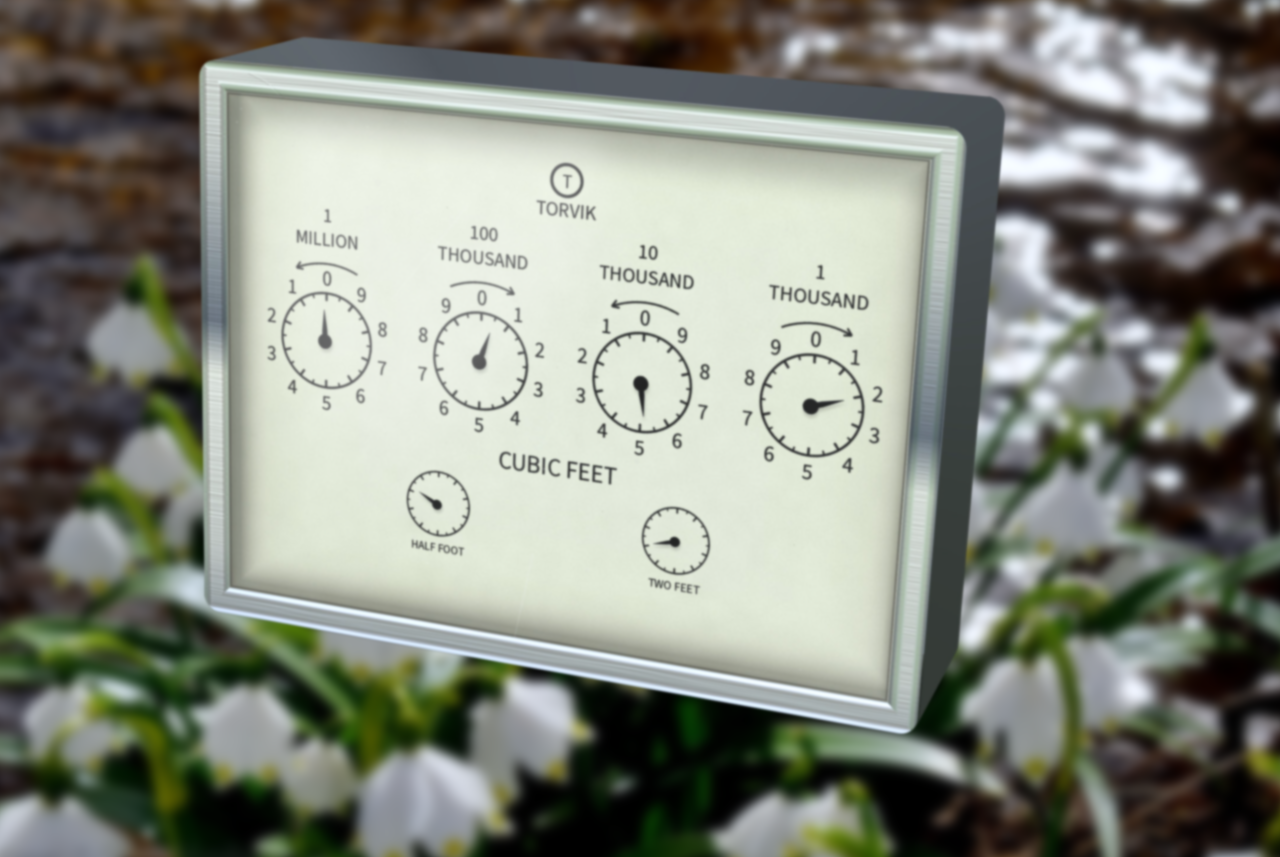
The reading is 5200 ft³
